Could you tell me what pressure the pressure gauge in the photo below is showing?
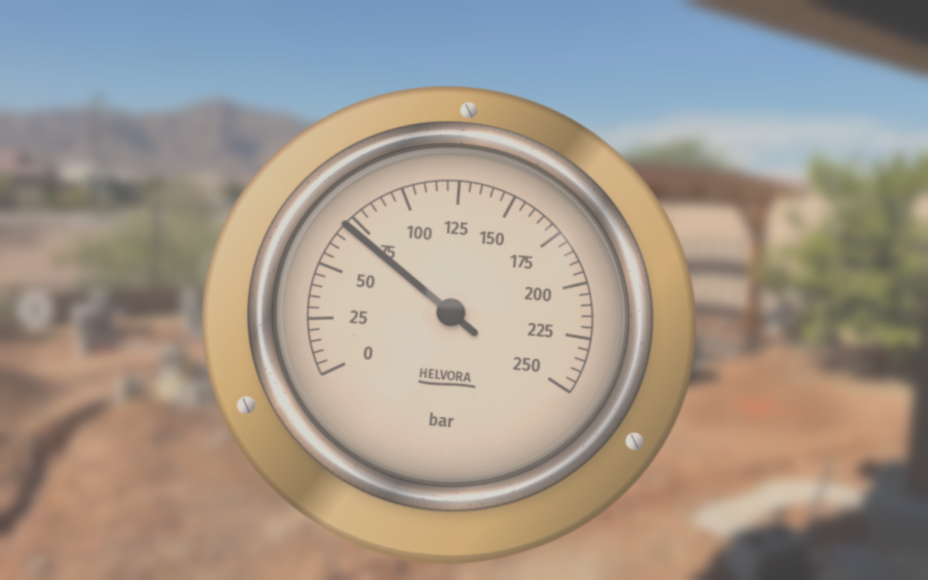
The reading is 70 bar
